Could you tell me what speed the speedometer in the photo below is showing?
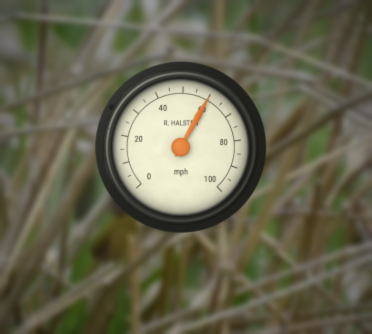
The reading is 60 mph
